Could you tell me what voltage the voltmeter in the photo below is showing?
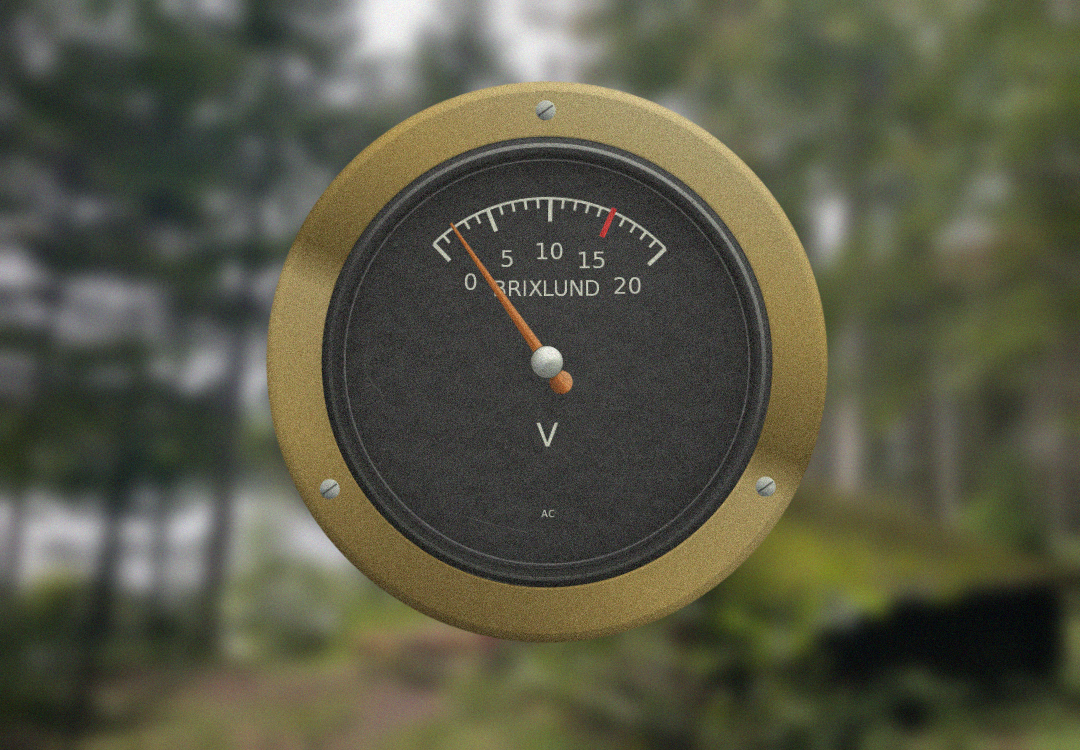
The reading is 2 V
